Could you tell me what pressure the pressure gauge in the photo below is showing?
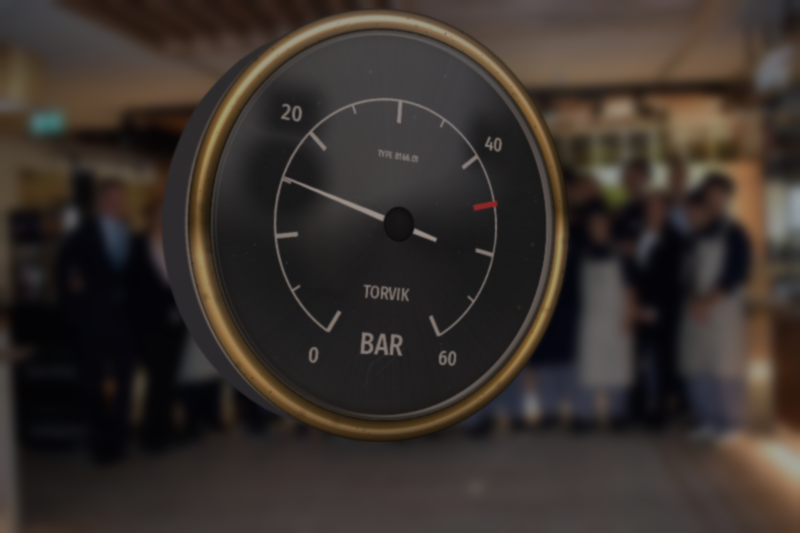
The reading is 15 bar
